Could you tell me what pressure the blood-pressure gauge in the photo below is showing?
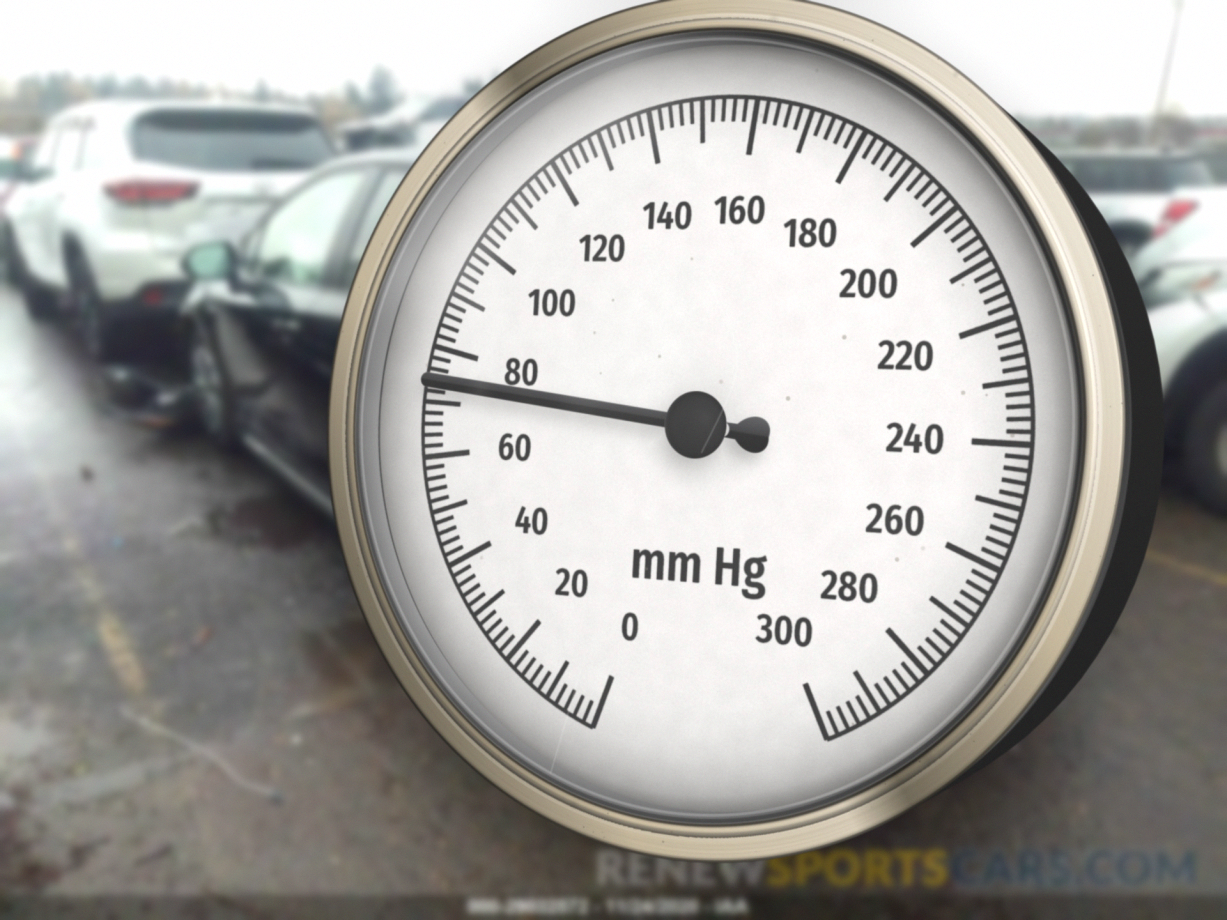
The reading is 74 mmHg
